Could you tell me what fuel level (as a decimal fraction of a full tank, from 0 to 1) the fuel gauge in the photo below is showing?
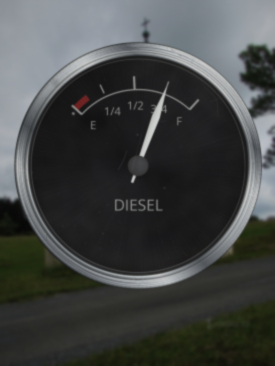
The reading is 0.75
